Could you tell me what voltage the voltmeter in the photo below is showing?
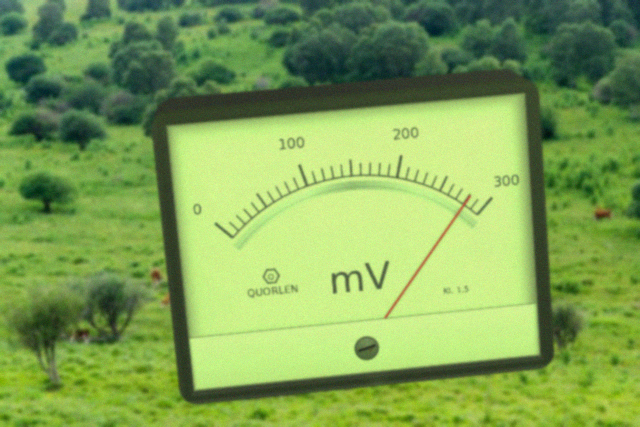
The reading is 280 mV
